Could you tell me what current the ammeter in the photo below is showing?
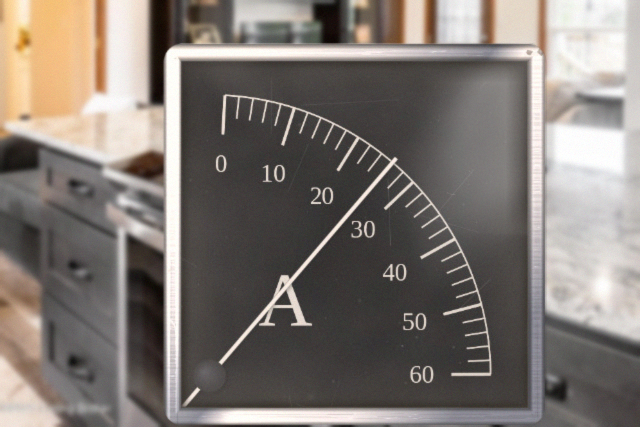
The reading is 26 A
